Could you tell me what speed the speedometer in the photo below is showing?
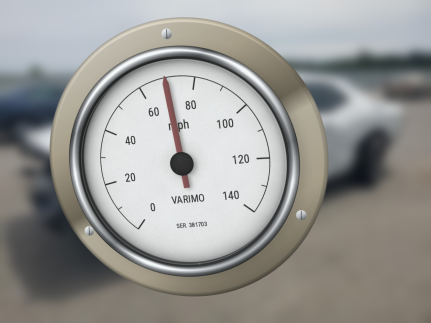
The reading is 70 mph
